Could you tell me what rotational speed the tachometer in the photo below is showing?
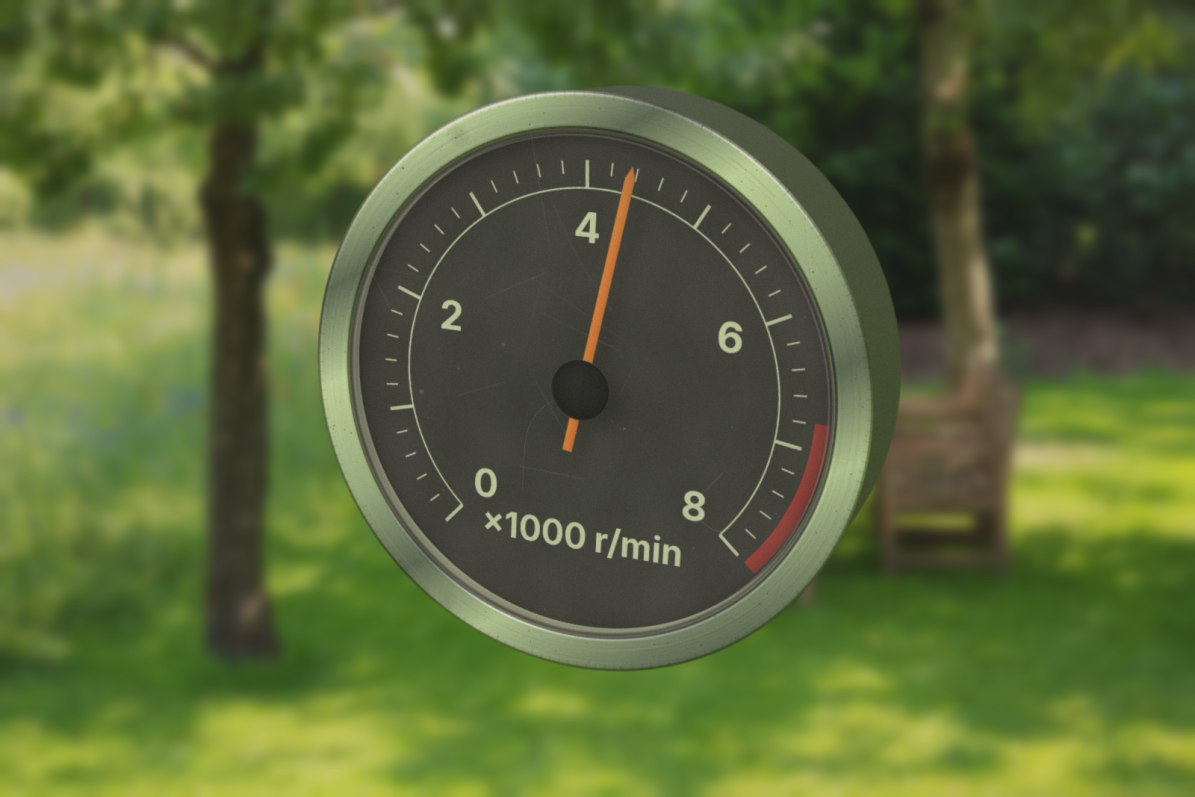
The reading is 4400 rpm
